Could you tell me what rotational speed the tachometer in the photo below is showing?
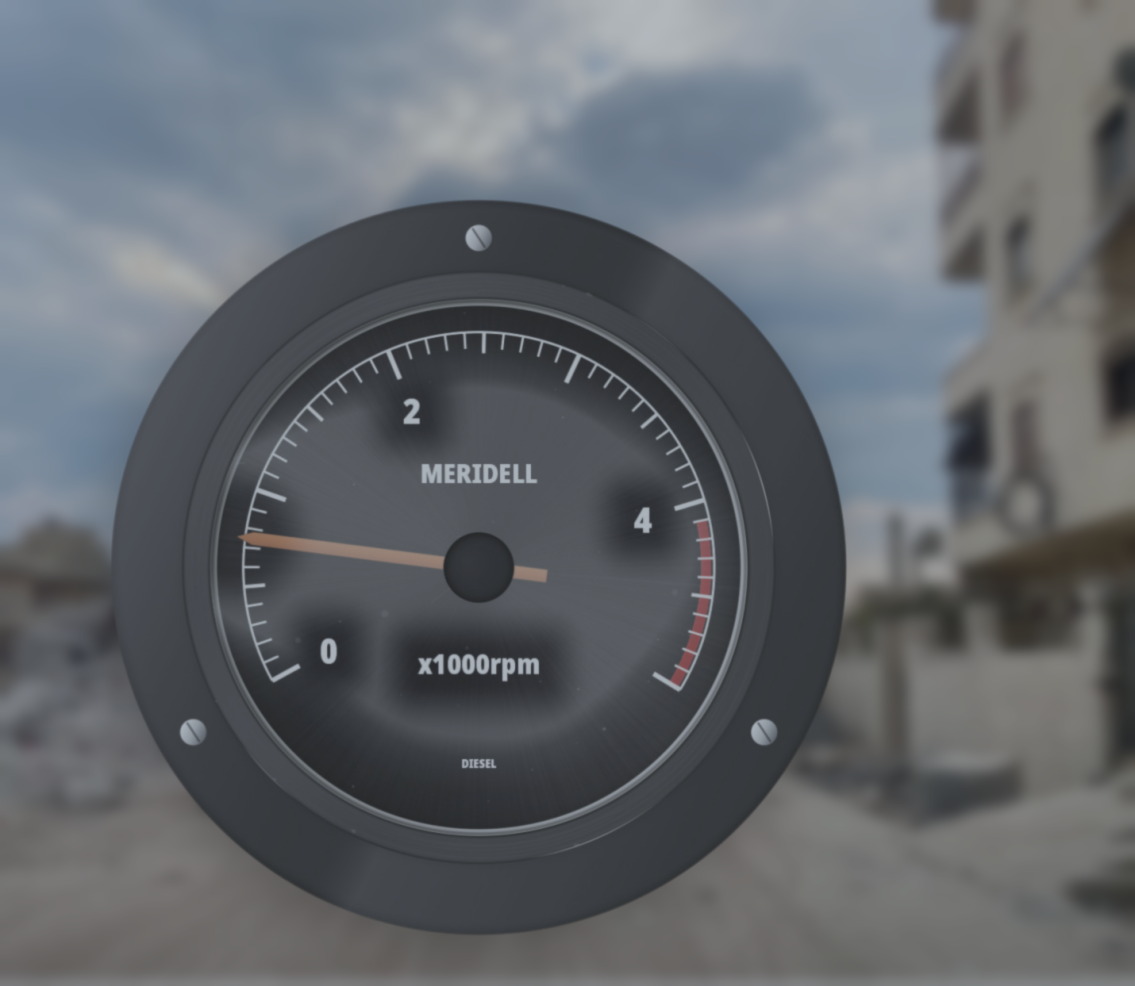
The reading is 750 rpm
